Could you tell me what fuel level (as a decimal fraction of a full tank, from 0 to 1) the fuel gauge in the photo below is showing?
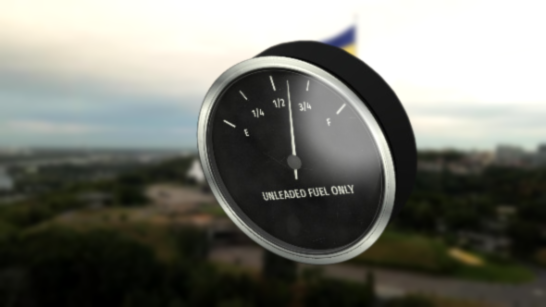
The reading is 0.625
